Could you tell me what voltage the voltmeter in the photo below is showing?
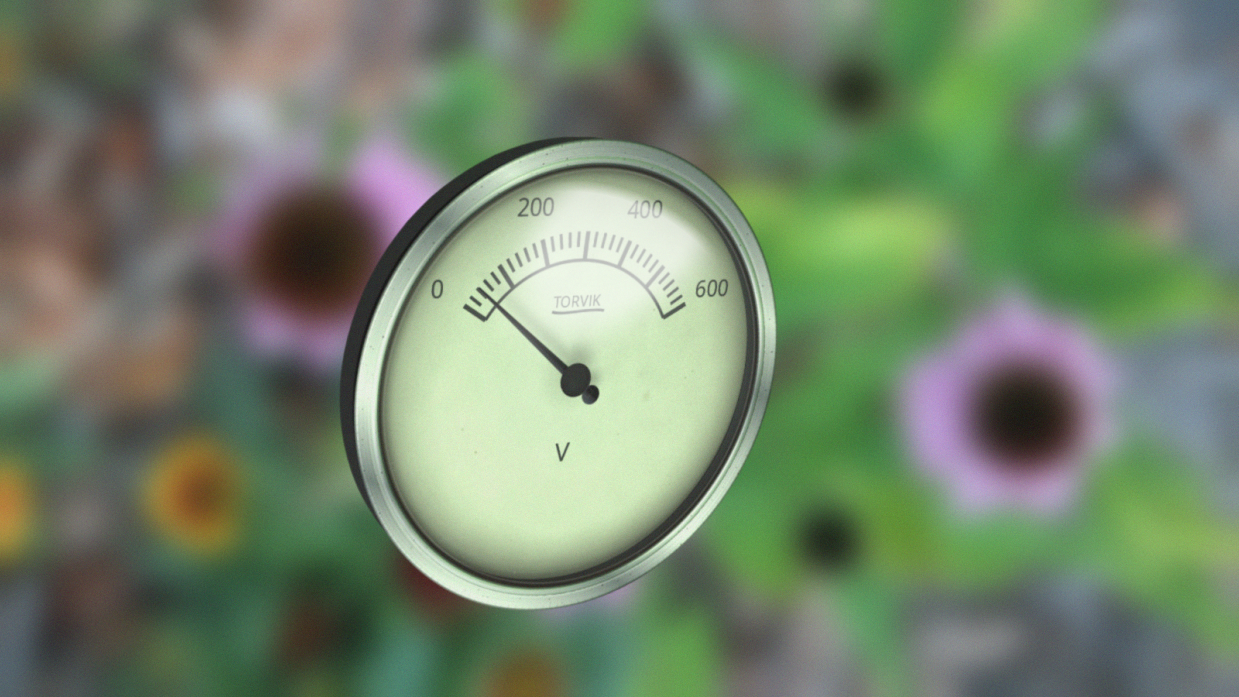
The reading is 40 V
